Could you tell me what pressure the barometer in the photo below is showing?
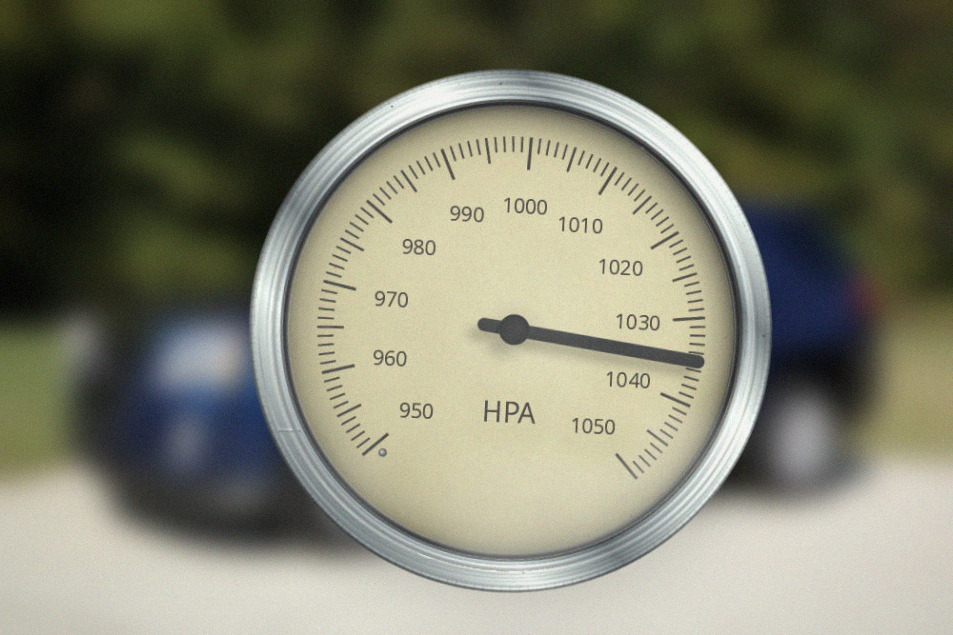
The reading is 1035 hPa
